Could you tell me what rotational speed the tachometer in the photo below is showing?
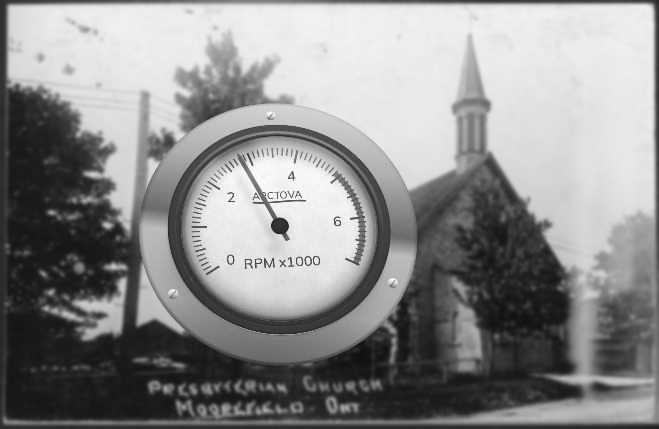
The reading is 2800 rpm
